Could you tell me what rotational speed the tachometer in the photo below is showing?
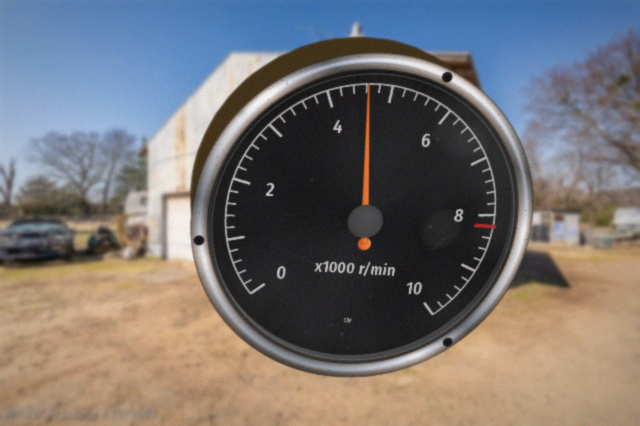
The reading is 4600 rpm
